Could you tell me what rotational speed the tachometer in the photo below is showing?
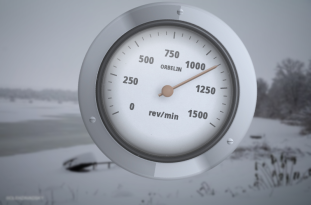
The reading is 1100 rpm
